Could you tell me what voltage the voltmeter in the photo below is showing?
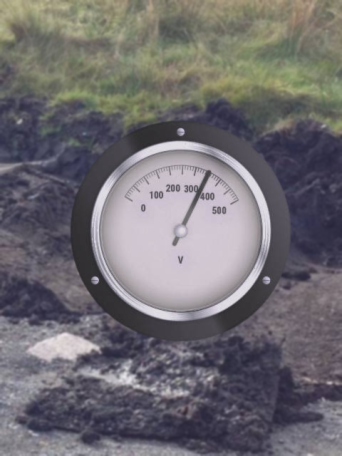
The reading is 350 V
